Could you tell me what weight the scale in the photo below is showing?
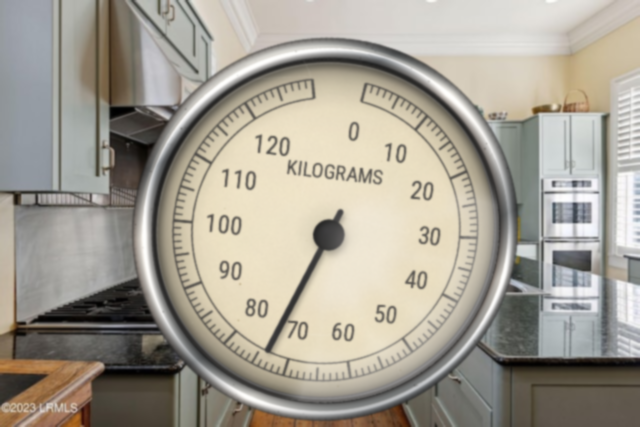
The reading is 74 kg
